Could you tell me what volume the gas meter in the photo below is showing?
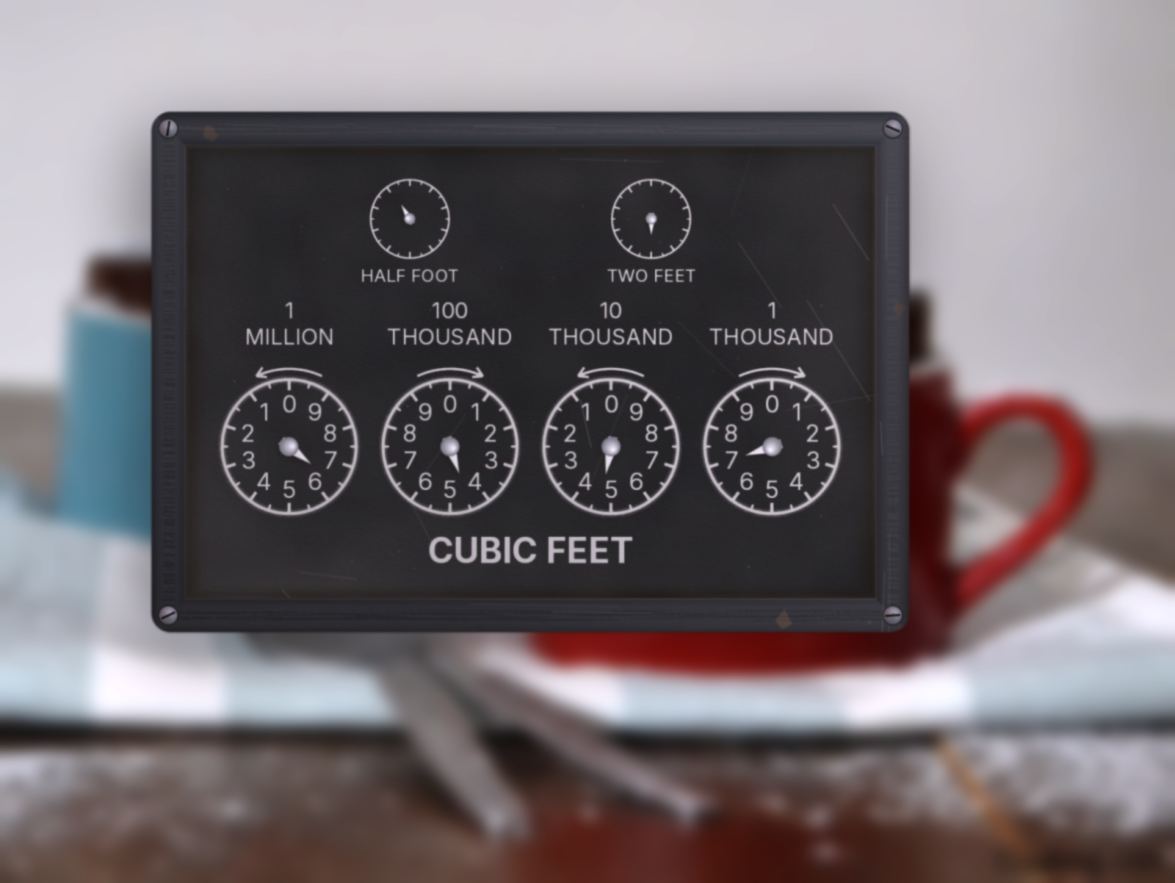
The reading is 644700 ft³
